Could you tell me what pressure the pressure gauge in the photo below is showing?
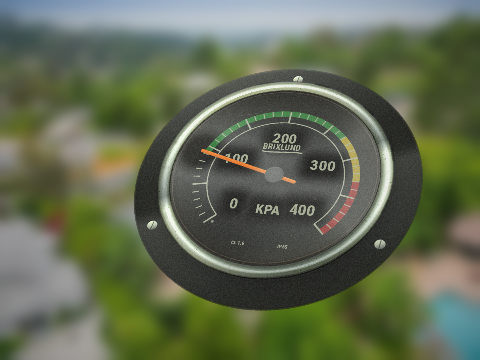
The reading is 90 kPa
